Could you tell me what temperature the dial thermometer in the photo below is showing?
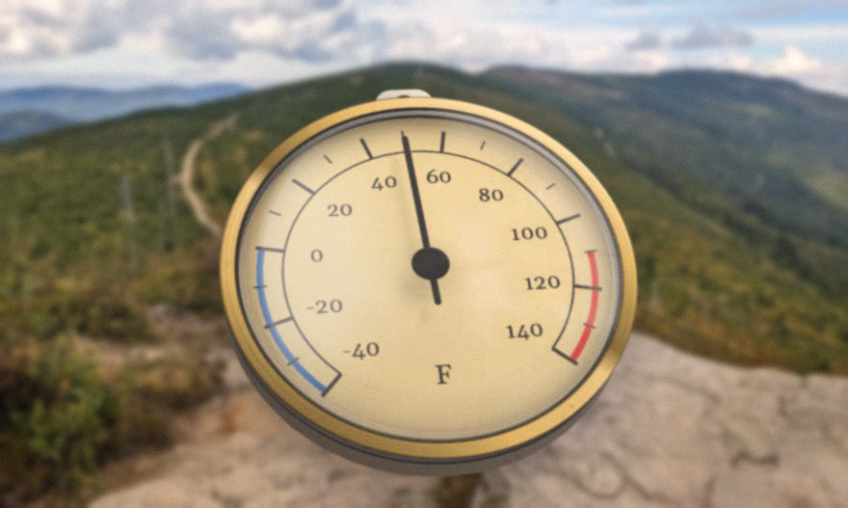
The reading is 50 °F
